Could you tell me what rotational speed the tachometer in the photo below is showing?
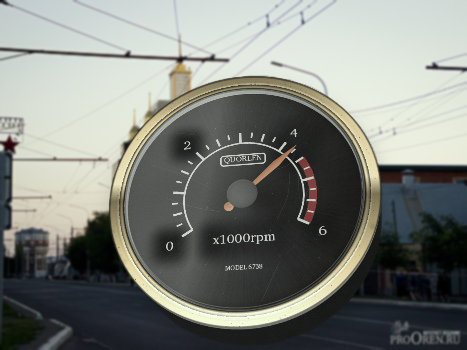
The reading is 4250 rpm
